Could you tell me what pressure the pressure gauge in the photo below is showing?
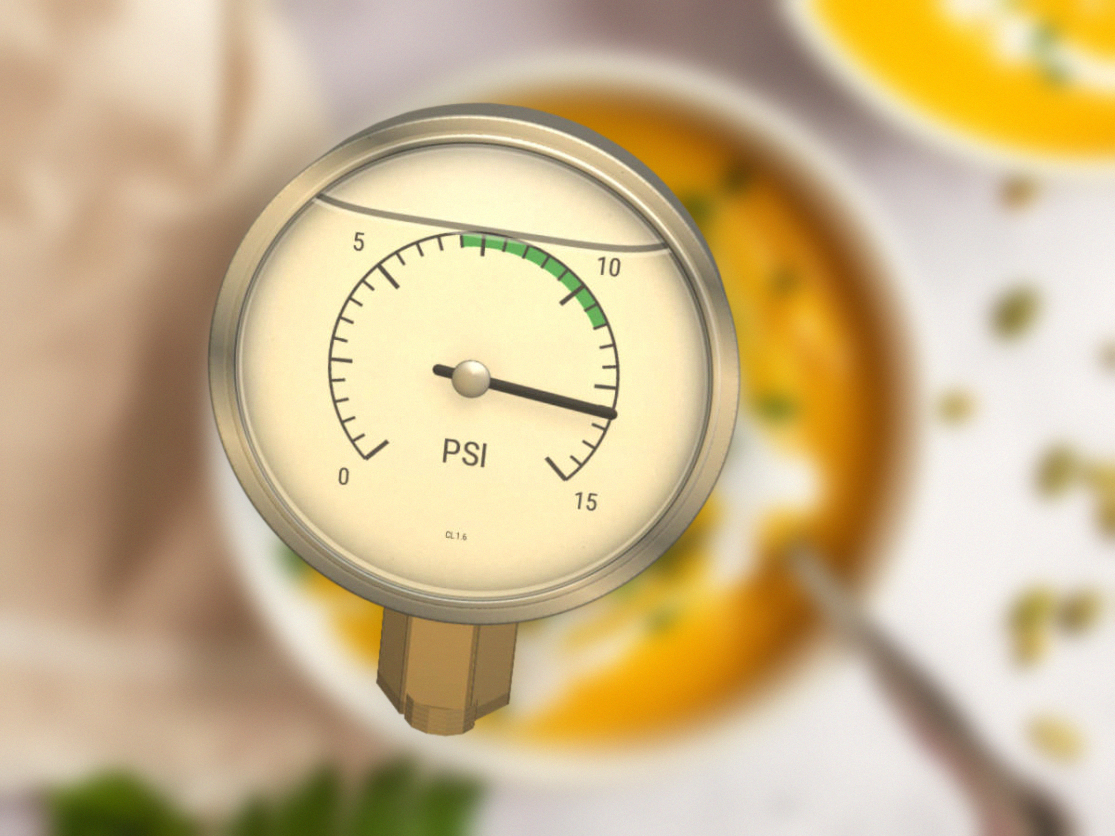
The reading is 13 psi
